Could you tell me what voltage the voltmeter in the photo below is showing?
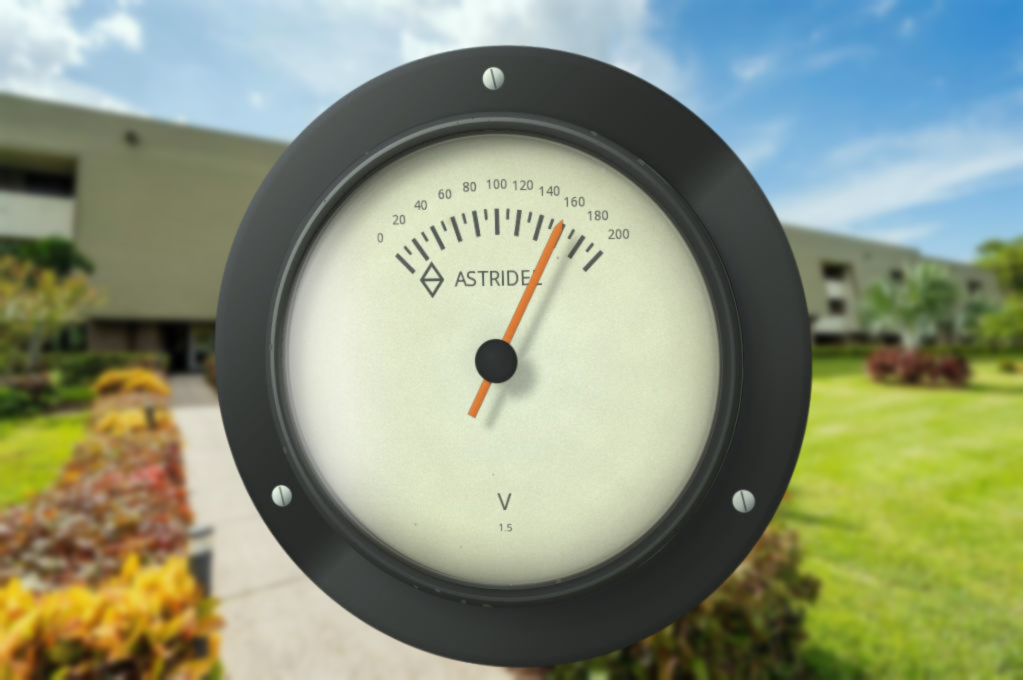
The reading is 160 V
